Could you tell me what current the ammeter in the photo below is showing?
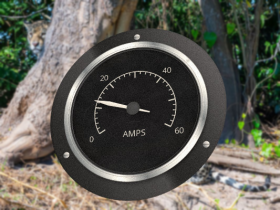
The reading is 12 A
